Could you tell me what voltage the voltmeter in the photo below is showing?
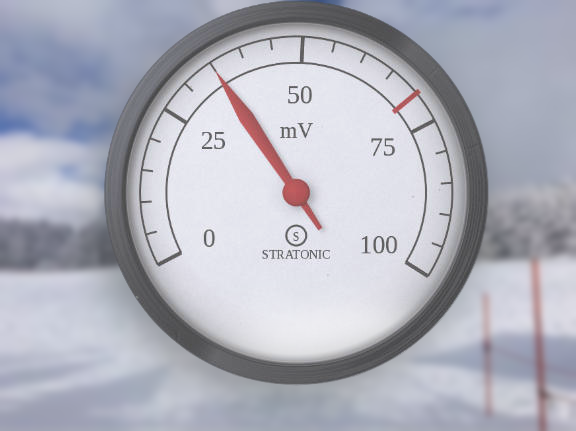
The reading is 35 mV
